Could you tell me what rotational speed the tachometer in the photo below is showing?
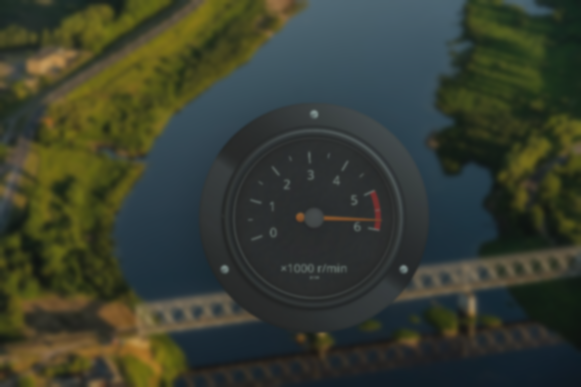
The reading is 5750 rpm
